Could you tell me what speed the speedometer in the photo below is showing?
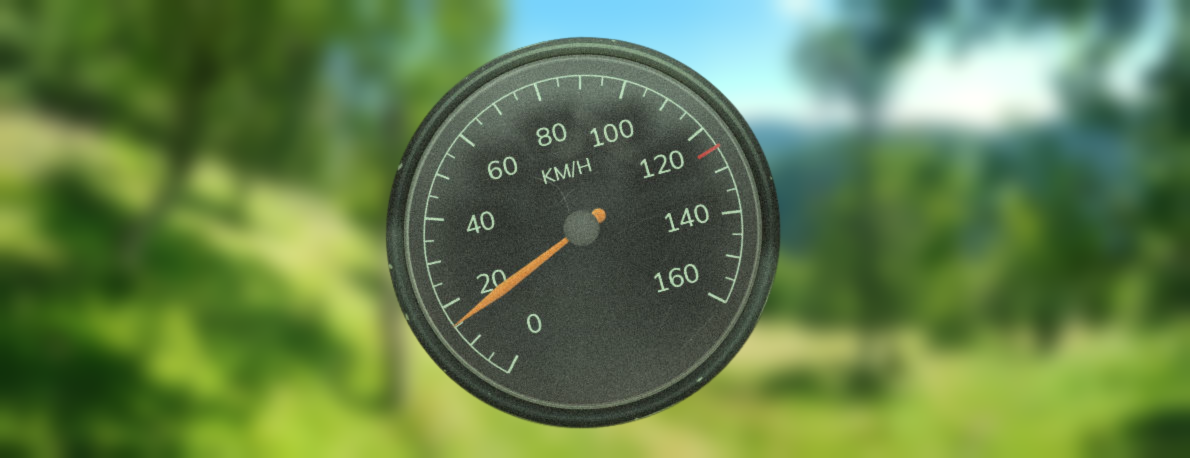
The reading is 15 km/h
